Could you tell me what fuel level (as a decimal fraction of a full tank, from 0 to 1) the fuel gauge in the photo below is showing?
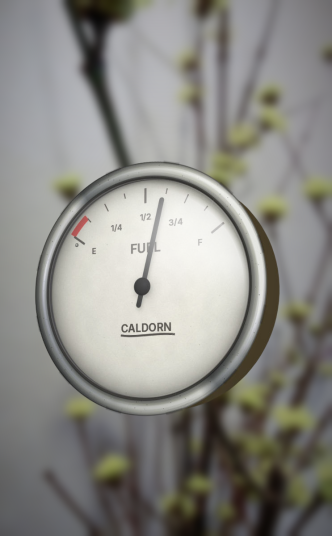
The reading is 0.625
